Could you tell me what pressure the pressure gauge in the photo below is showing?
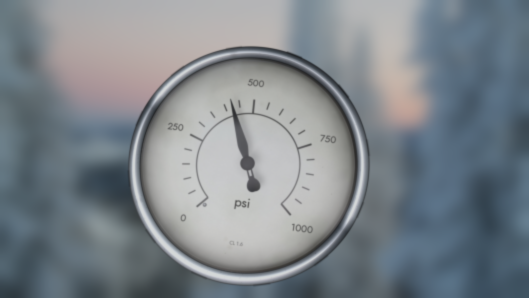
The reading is 425 psi
